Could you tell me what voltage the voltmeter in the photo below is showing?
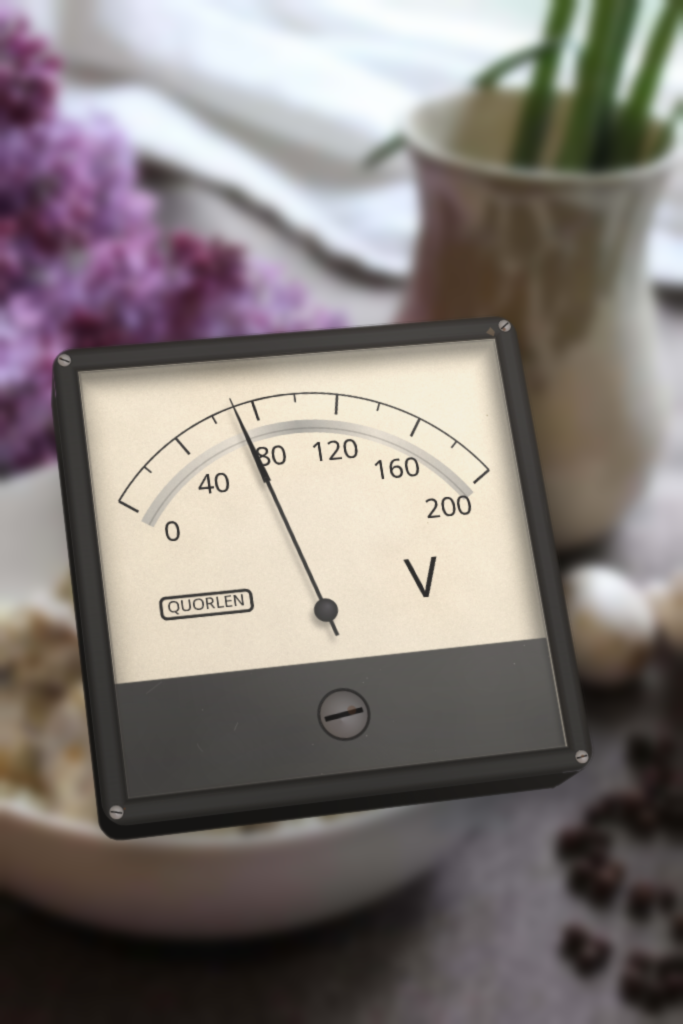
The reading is 70 V
